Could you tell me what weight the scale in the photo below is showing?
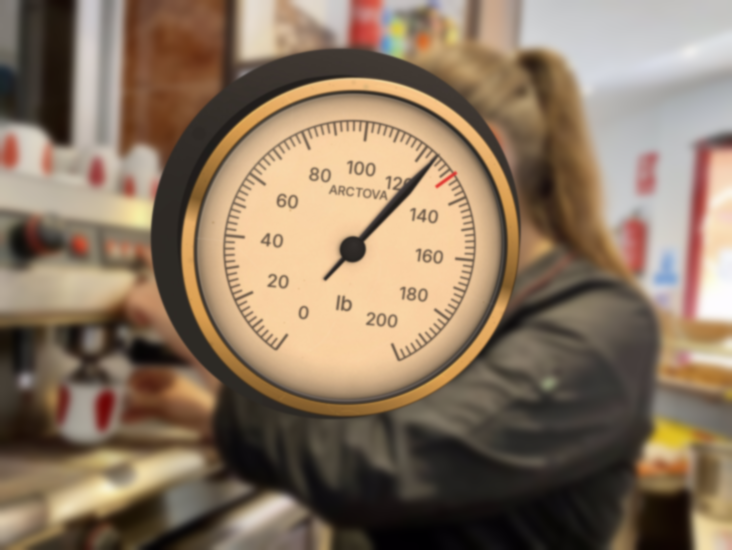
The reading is 124 lb
